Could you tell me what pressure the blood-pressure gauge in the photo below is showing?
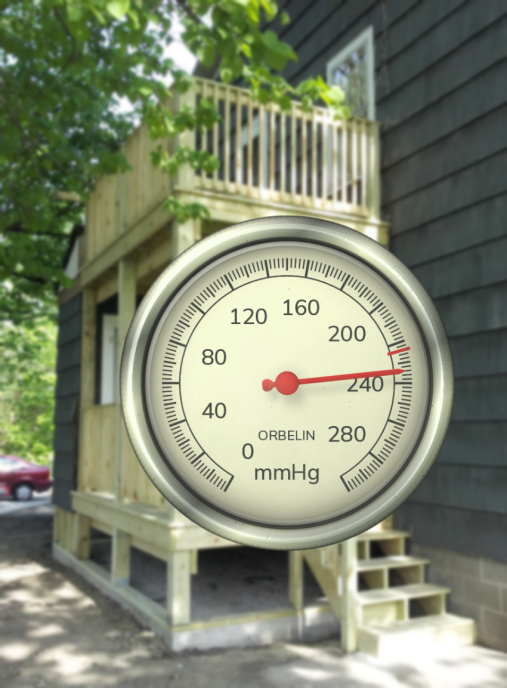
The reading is 234 mmHg
